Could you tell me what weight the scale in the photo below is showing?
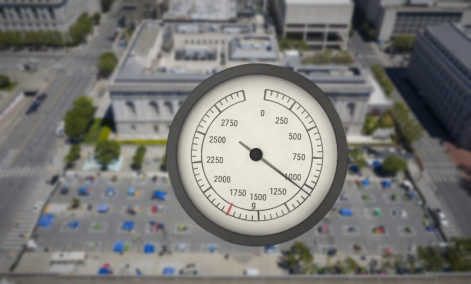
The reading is 1050 g
